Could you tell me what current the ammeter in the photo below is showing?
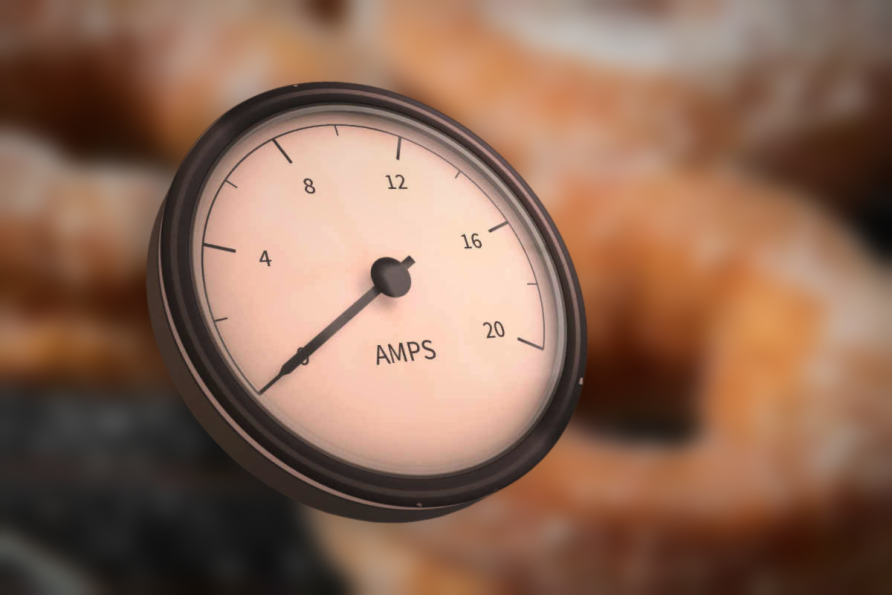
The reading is 0 A
